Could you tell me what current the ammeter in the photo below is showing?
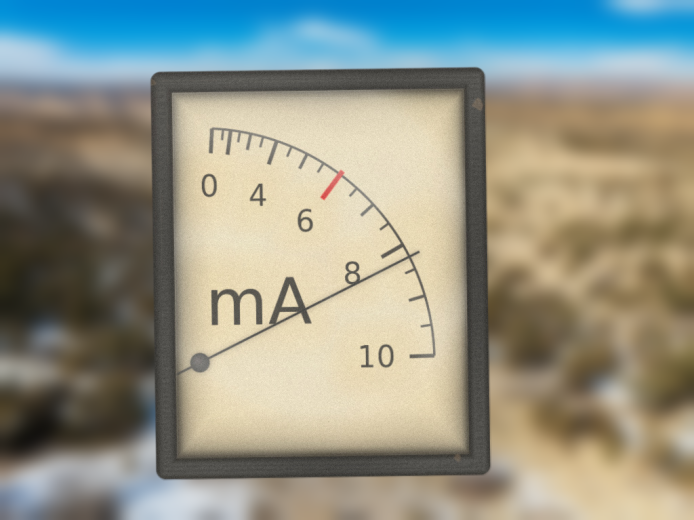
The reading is 8.25 mA
